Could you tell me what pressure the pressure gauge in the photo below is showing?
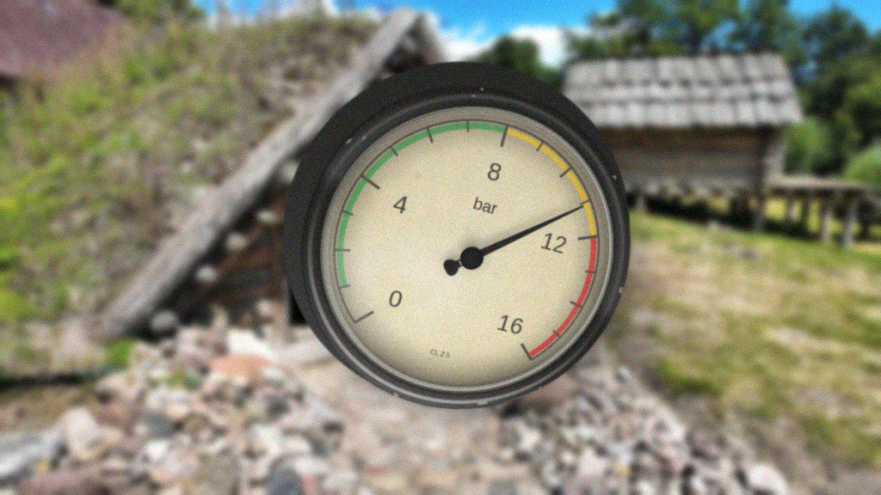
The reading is 11 bar
